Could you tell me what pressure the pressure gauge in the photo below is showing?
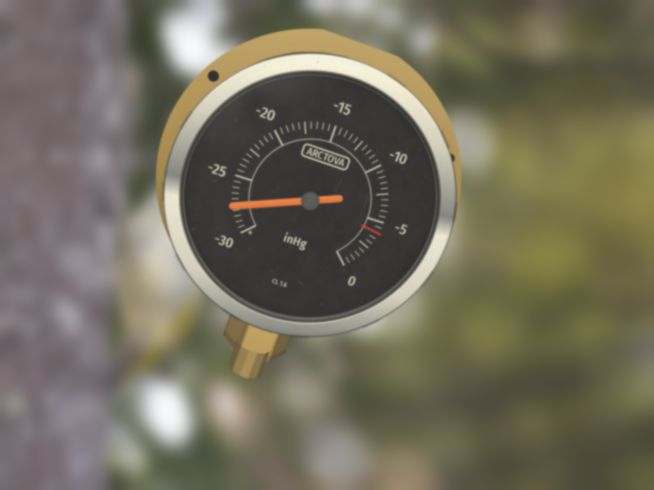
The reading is -27.5 inHg
